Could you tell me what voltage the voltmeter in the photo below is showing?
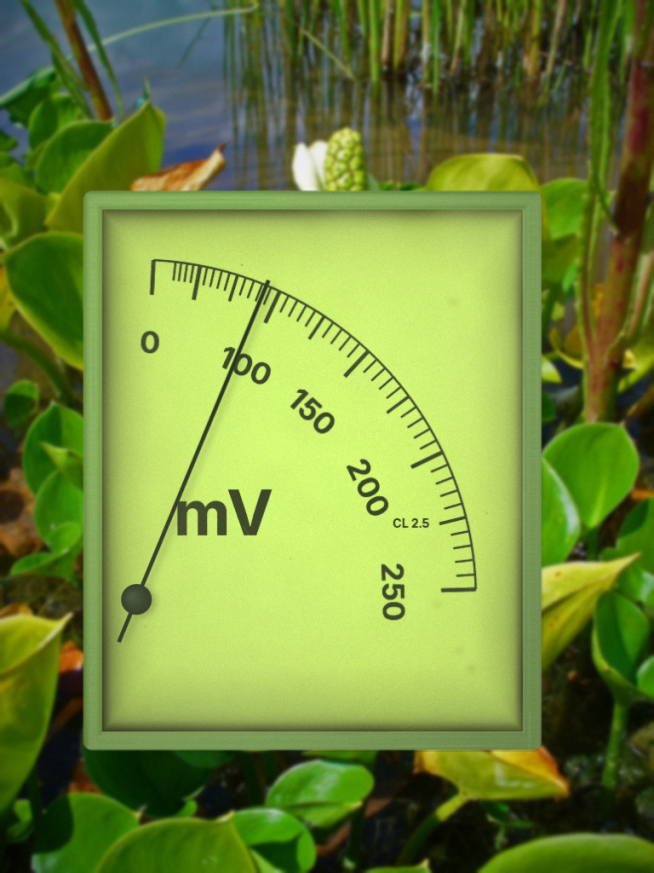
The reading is 92.5 mV
